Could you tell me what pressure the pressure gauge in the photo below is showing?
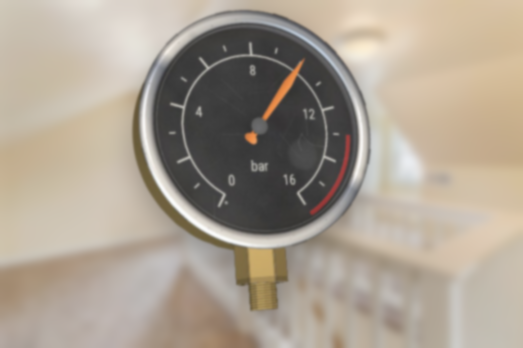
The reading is 10 bar
